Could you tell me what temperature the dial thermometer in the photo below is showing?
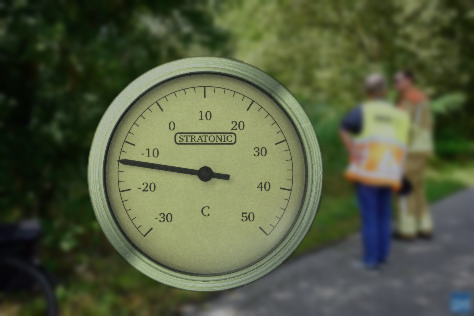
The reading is -14 °C
